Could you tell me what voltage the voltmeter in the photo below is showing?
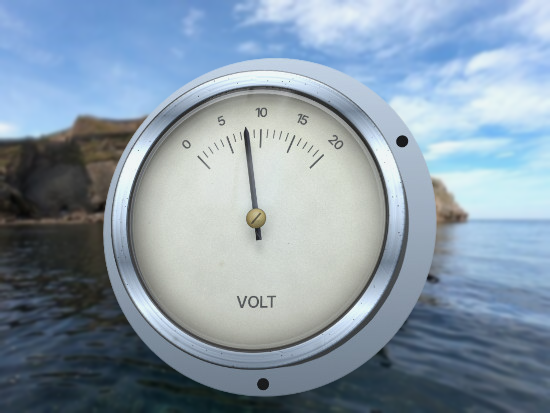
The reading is 8 V
